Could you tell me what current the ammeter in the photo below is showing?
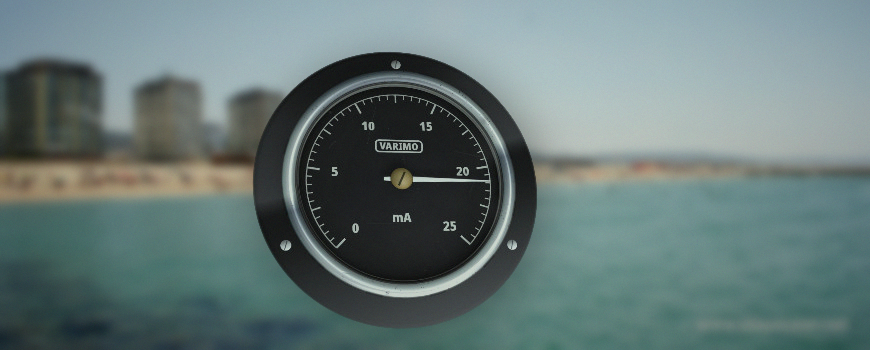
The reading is 21 mA
